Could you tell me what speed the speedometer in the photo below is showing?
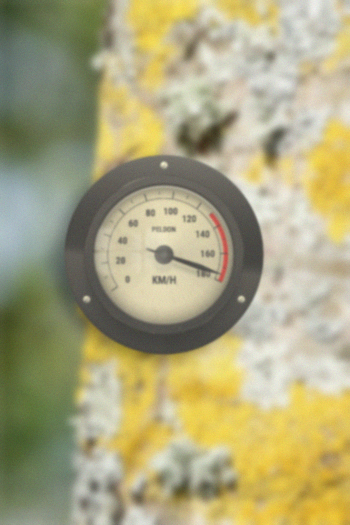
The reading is 175 km/h
